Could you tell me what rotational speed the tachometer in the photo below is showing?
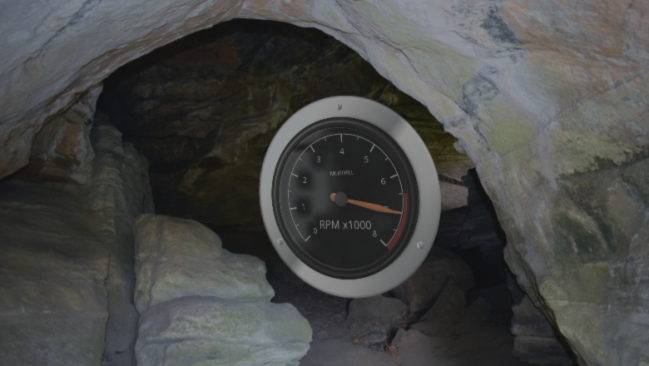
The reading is 7000 rpm
